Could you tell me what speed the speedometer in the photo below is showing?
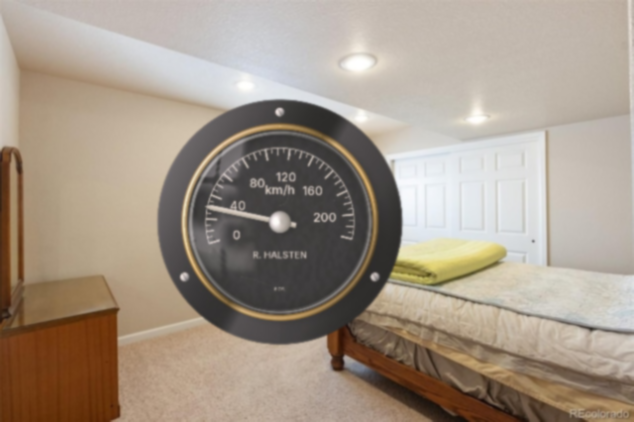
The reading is 30 km/h
